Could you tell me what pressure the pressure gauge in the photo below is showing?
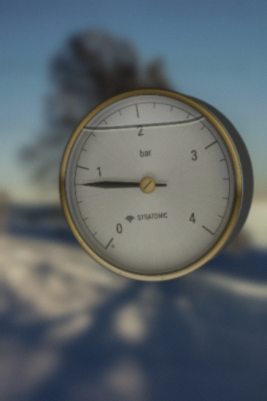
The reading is 0.8 bar
